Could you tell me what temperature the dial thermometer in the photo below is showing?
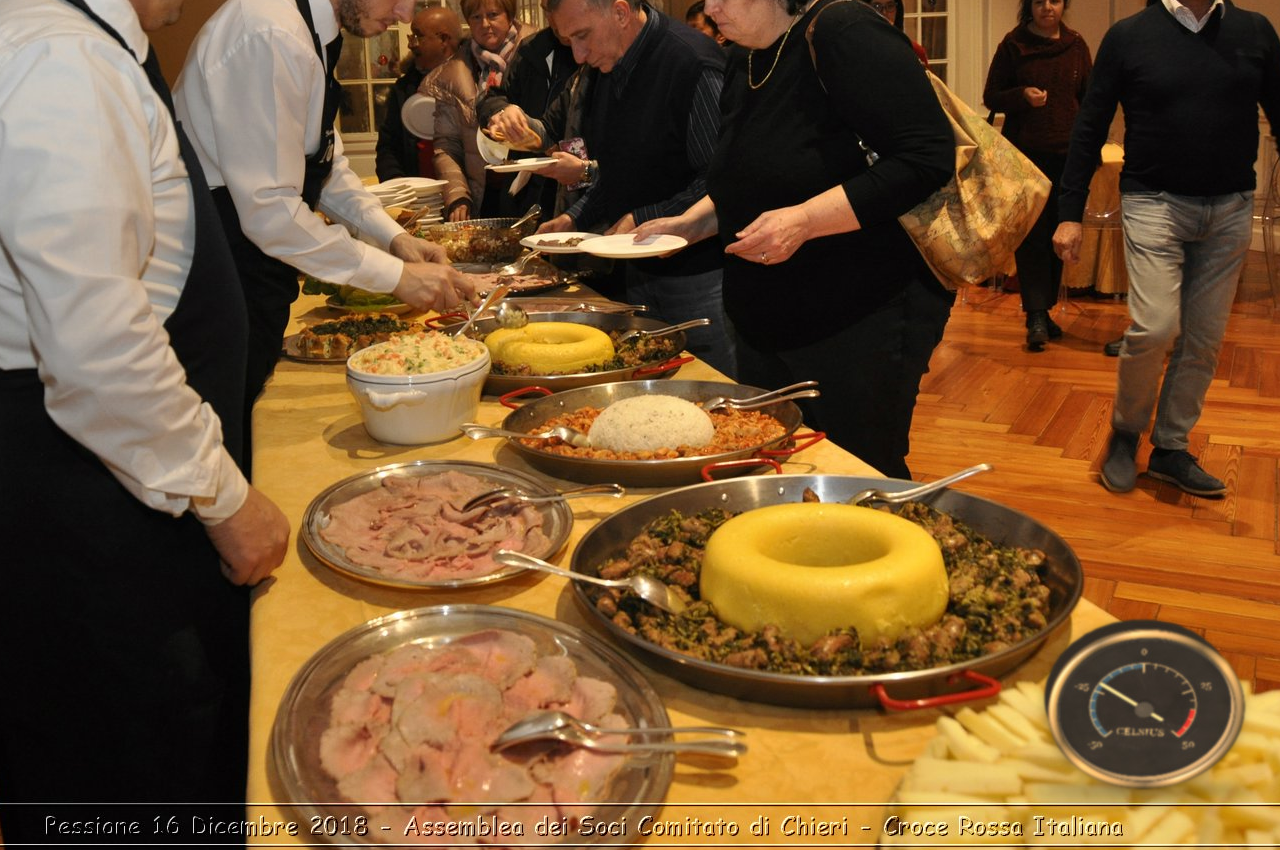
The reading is -20 °C
